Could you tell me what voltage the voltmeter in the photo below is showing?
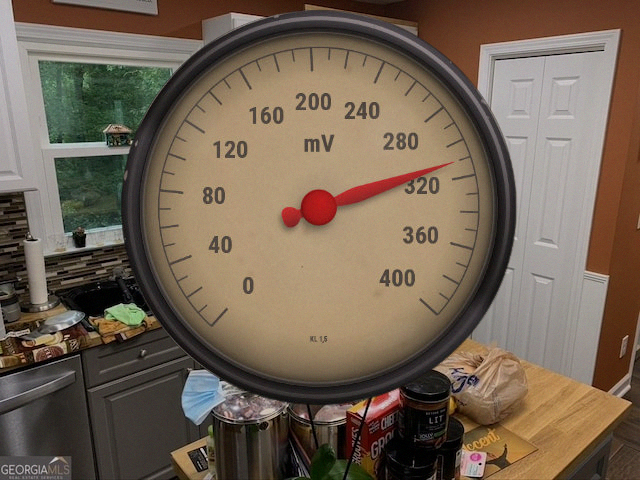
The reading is 310 mV
